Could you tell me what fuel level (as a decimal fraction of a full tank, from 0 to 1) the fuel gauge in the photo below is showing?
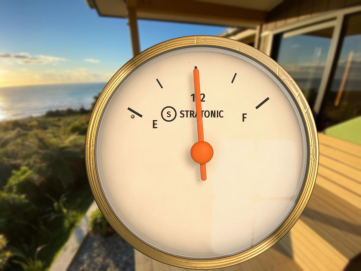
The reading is 0.5
